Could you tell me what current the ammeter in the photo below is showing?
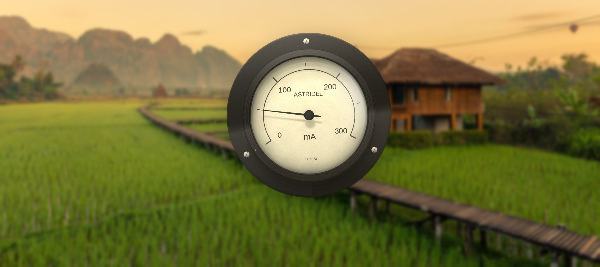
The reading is 50 mA
